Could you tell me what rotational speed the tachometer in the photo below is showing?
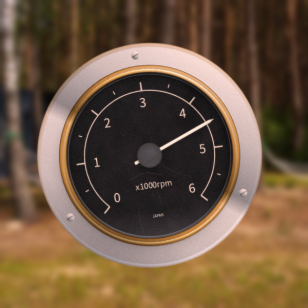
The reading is 4500 rpm
